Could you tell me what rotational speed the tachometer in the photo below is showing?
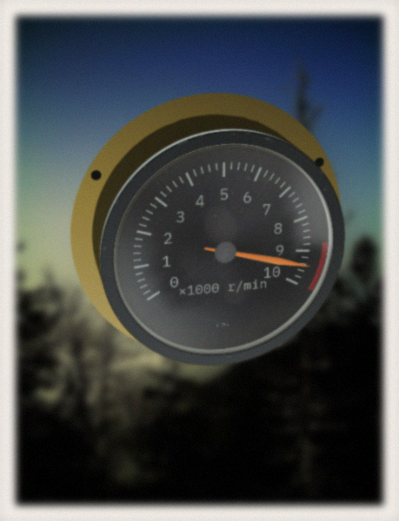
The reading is 9400 rpm
